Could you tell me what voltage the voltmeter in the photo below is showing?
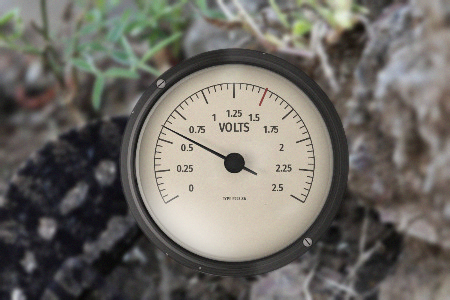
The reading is 0.6 V
